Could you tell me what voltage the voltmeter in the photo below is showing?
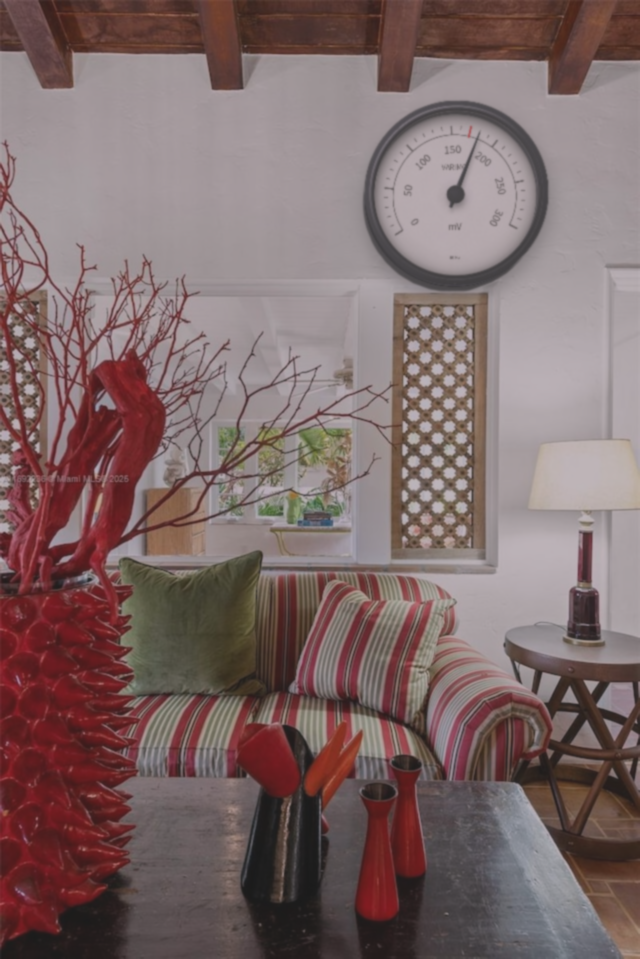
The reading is 180 mV
